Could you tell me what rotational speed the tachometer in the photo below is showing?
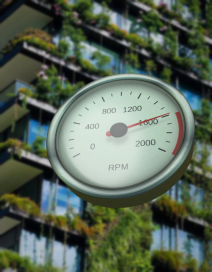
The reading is 1600 rpm
